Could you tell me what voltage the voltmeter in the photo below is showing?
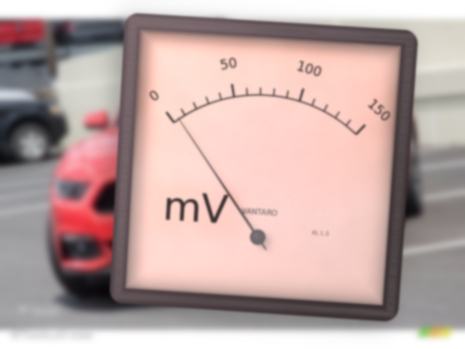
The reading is 5 mV
